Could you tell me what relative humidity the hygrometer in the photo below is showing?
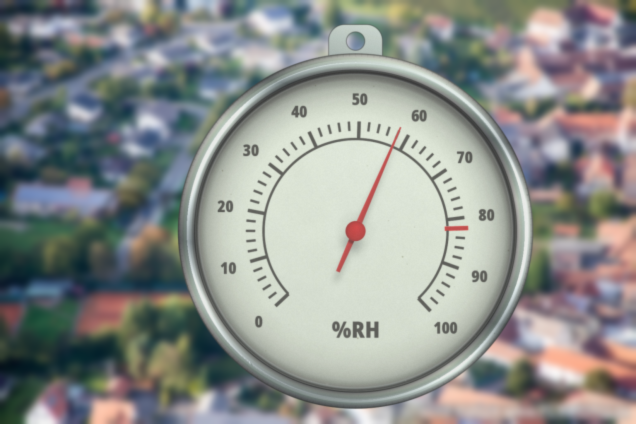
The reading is 58 %
